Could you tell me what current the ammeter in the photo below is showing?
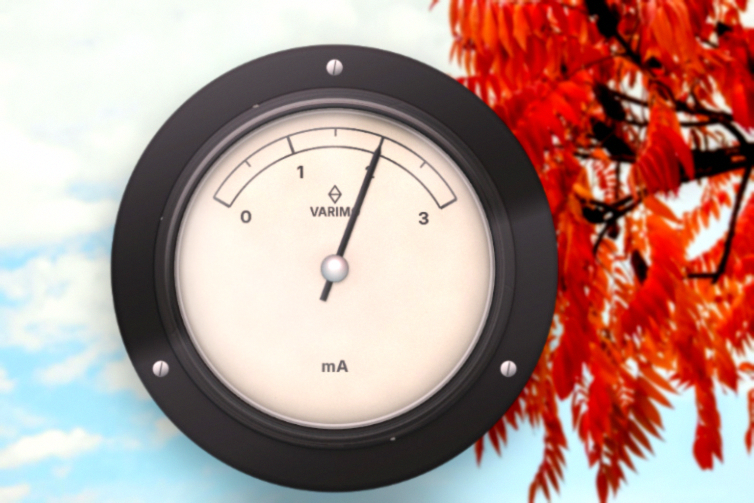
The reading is 2 mA
